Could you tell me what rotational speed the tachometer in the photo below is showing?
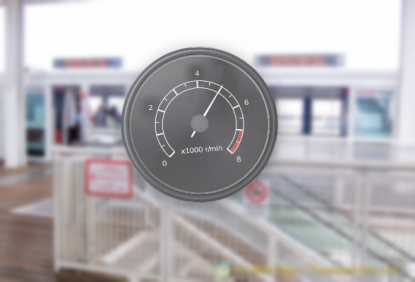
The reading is 5000 rpm
